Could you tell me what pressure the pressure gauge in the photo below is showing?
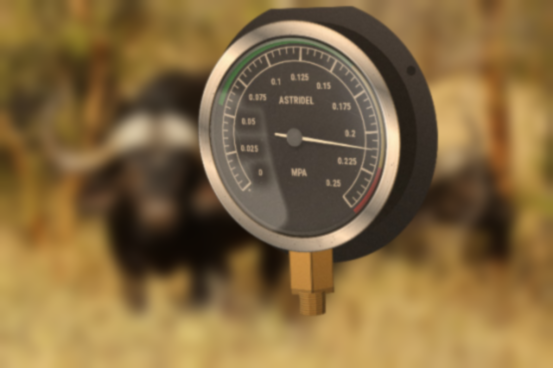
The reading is 0.21 MPa
